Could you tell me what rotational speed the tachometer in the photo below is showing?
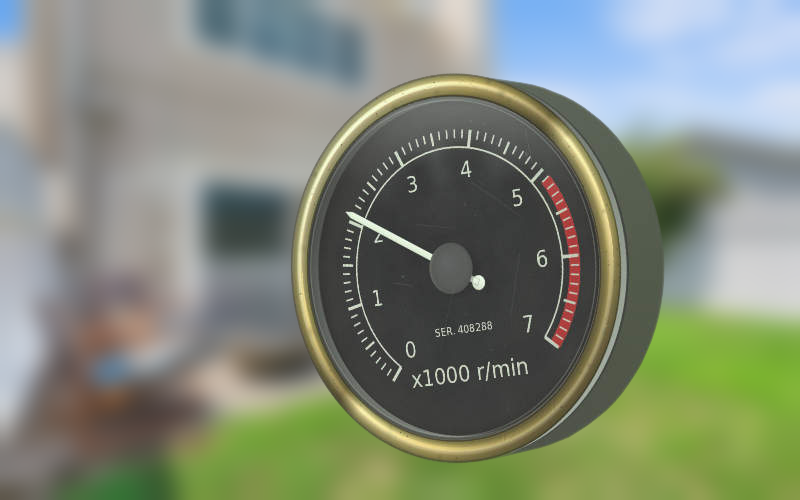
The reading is 2100 rpm
